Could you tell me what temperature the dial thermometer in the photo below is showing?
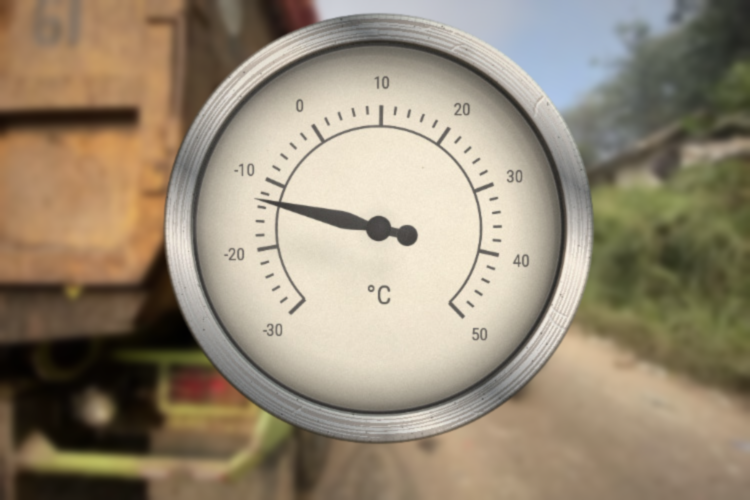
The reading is -13 °C
